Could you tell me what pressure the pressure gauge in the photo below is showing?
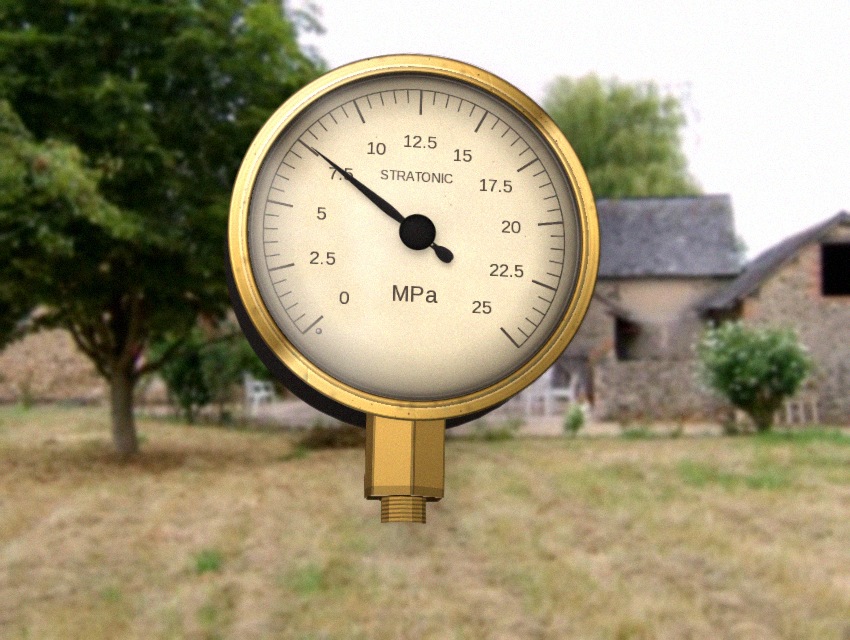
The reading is 7.5 MPa
